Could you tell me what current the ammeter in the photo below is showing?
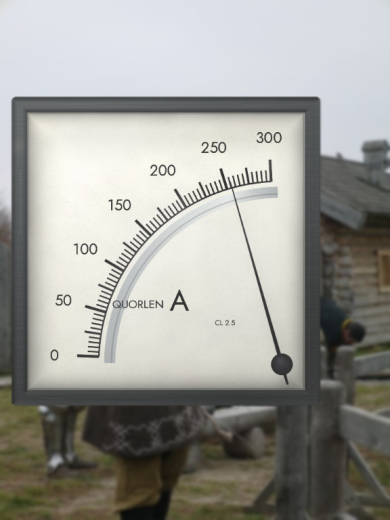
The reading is 255 A
